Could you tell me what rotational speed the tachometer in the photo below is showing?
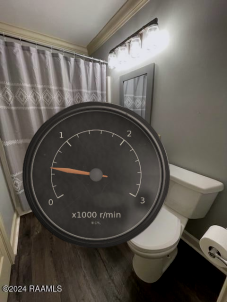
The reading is 500 rpm
